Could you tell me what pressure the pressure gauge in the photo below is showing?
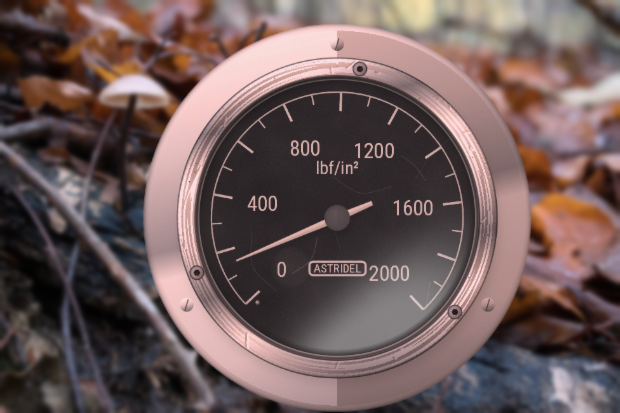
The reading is 150 psi
